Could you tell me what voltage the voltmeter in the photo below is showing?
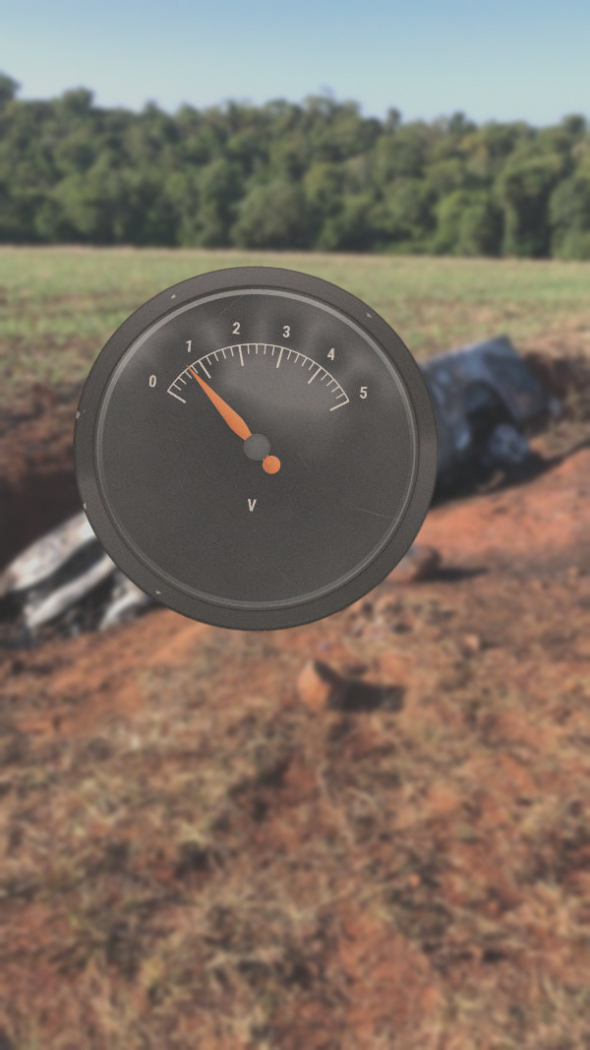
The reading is 0.7 V
